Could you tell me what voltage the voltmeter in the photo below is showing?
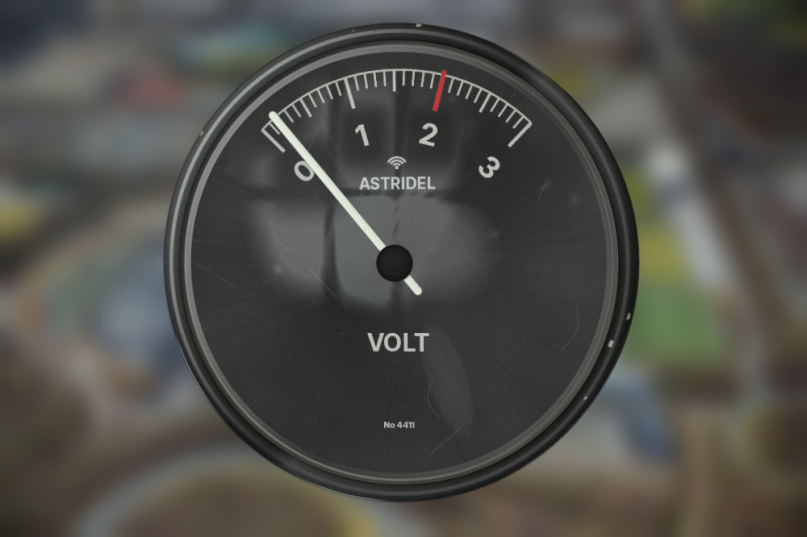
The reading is 0.2 V
